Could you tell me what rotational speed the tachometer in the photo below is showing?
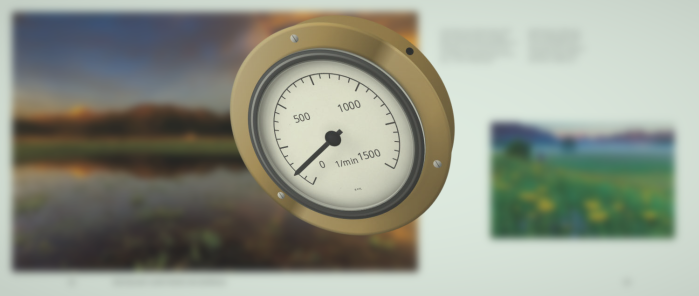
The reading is 100 rpm
